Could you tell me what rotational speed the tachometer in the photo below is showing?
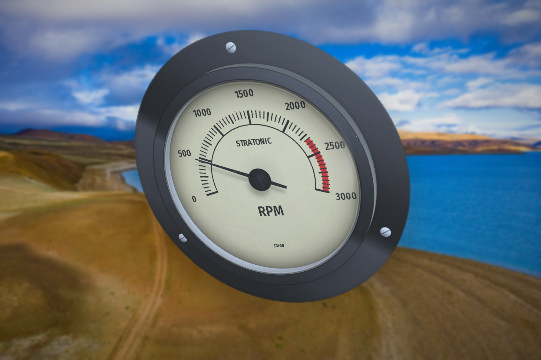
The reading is 500 rpm
